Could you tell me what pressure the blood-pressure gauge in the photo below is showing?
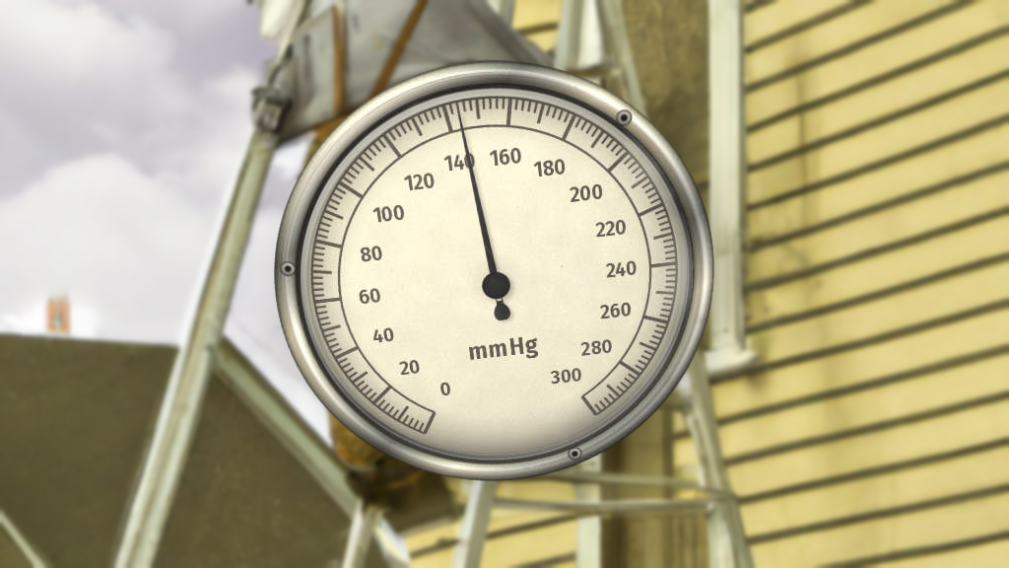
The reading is 144 mmHg
